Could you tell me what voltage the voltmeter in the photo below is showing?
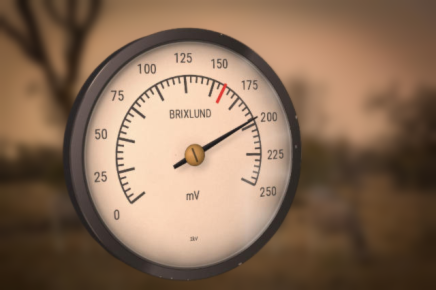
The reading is 195 mV
